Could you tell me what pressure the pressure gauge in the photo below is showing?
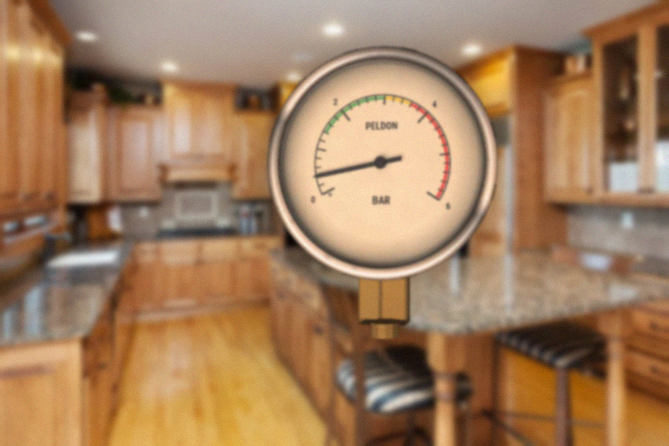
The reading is 0.4 bar
